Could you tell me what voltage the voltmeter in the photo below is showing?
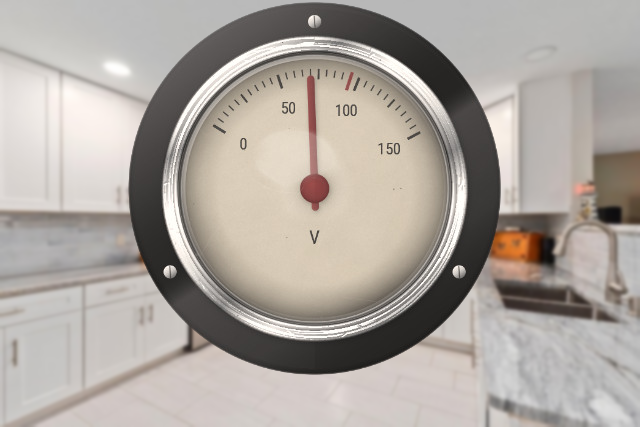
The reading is 70 V
